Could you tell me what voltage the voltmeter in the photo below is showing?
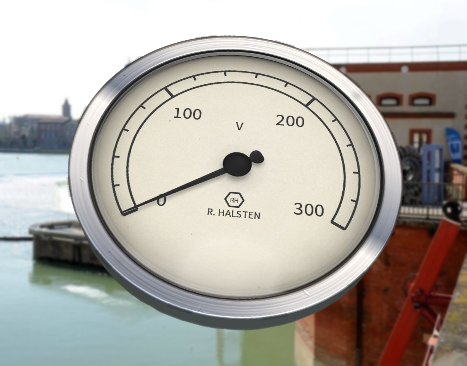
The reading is 0 V
